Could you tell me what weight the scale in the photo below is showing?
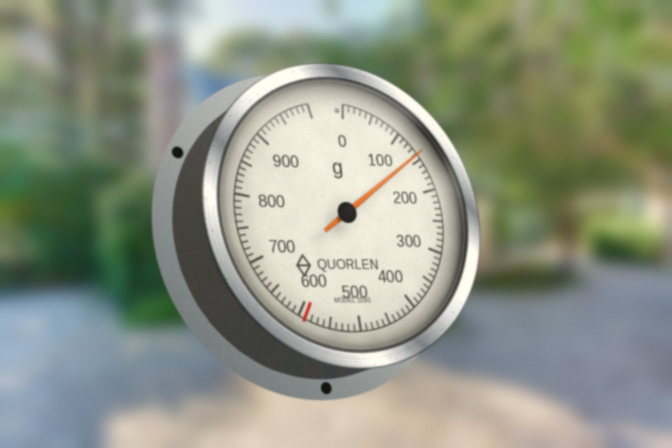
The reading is 140 g
